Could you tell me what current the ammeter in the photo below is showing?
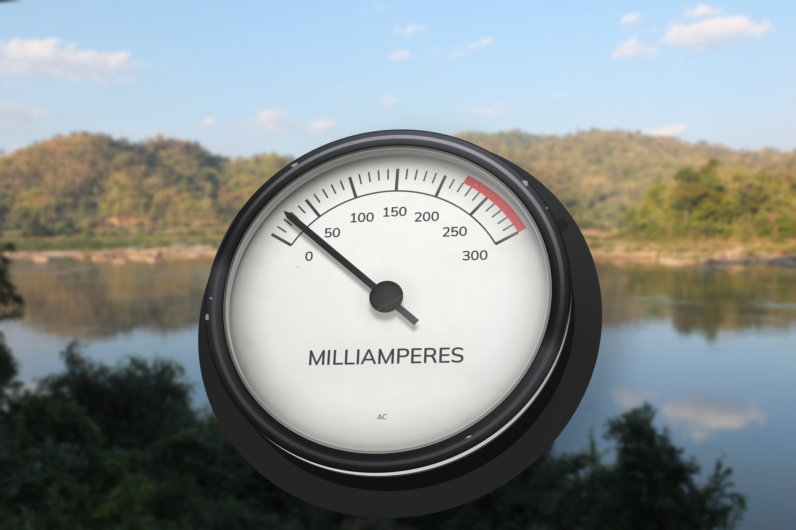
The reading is 25 mA
